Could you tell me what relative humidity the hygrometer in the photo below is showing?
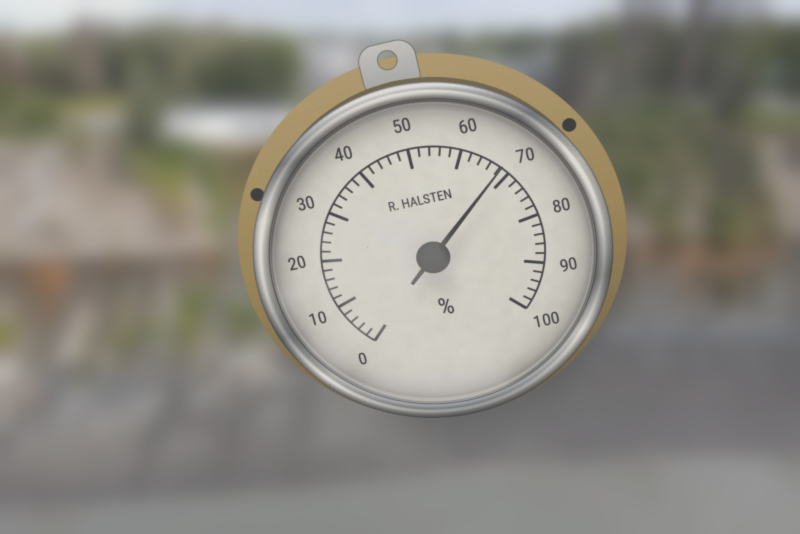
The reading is 68 %
